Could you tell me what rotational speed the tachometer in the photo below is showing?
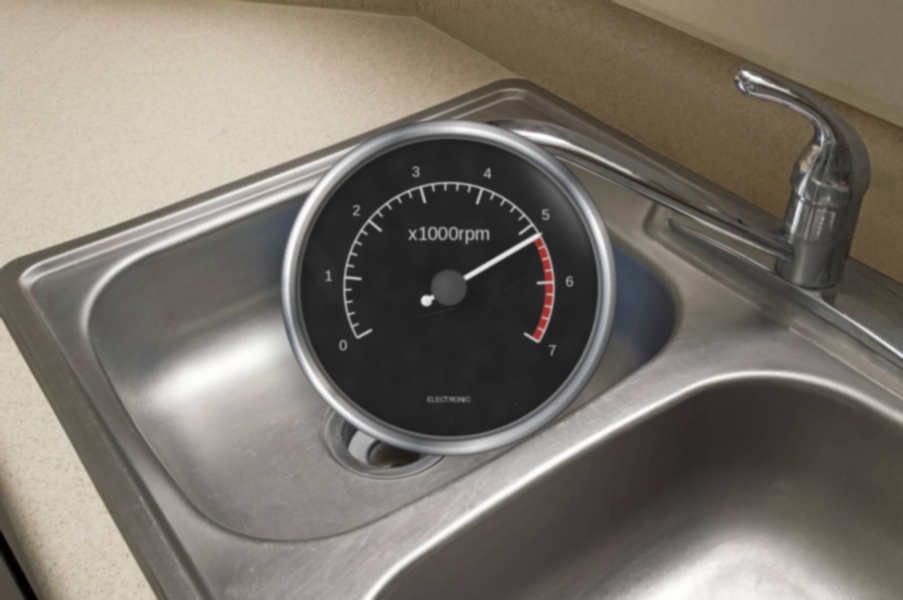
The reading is 5200 rpm
